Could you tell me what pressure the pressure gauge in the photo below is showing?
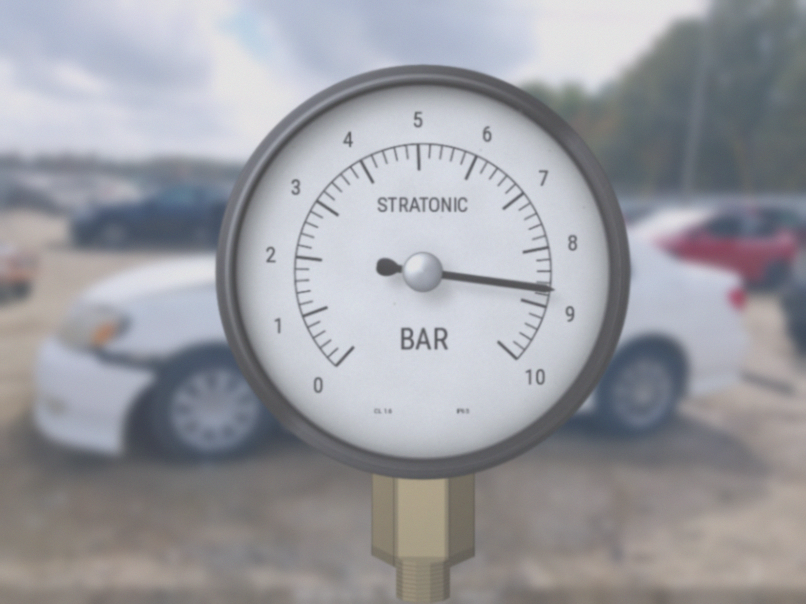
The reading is 8.7 bar
